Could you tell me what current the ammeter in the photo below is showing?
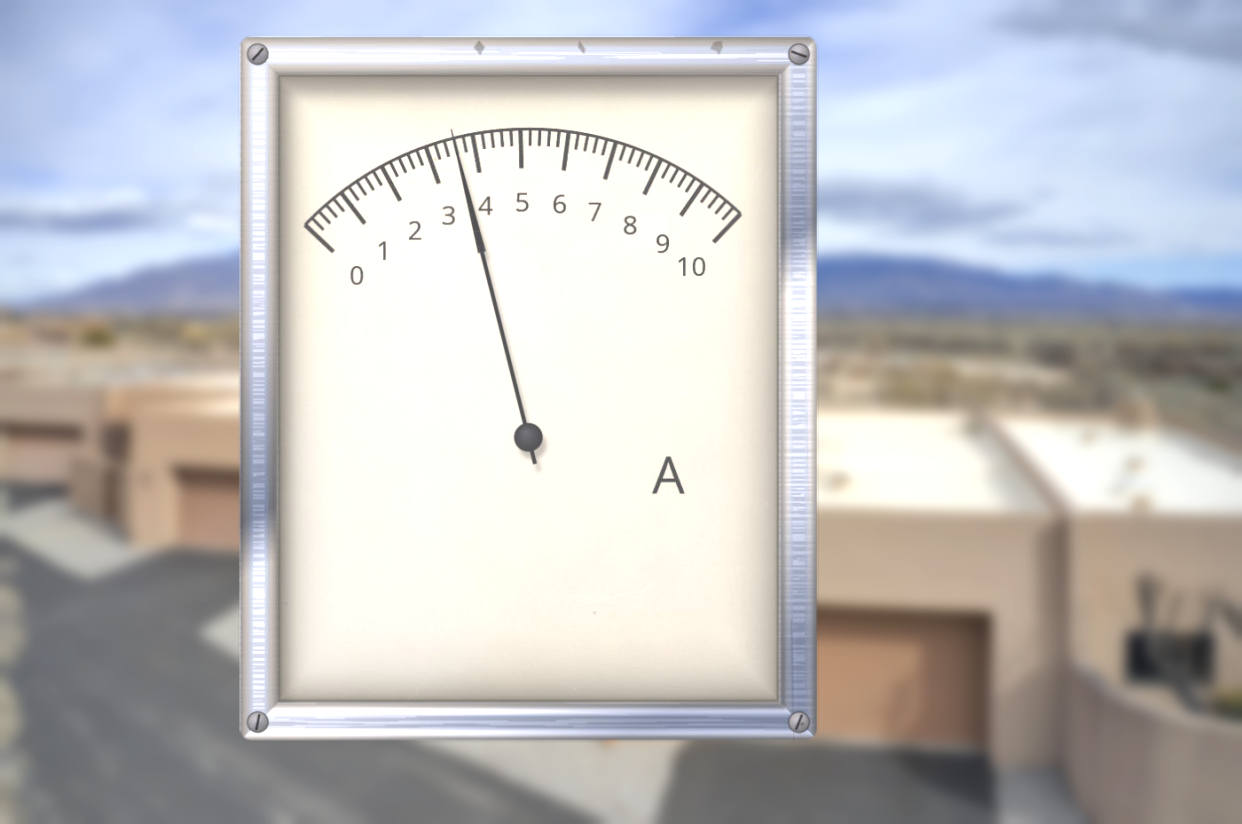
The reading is 3.6 A
